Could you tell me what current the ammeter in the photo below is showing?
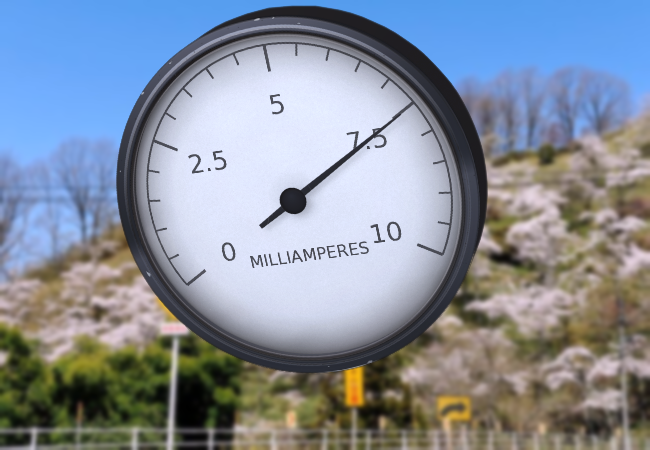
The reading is 7.5 mA
